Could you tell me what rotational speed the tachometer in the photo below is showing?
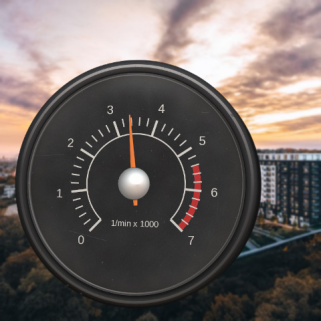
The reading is 3400 rpm
